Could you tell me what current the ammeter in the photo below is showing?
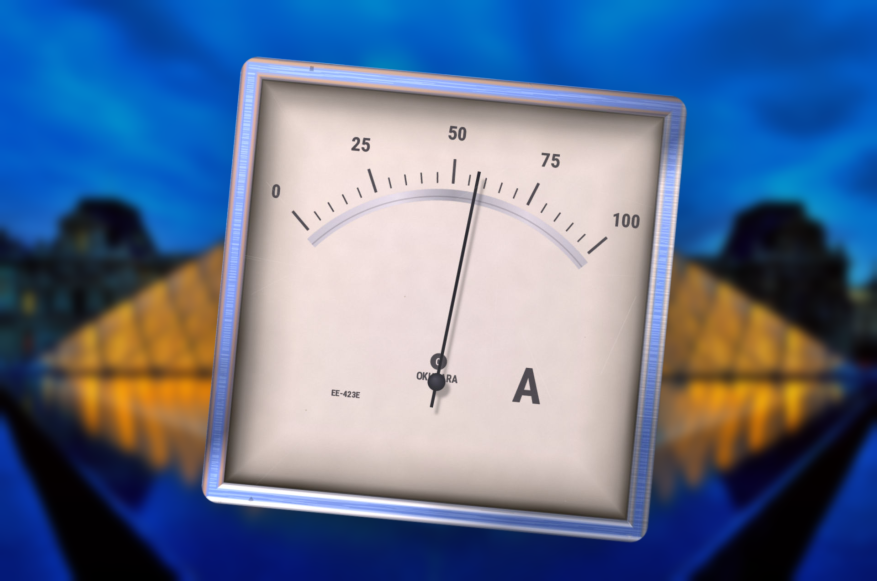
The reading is 57.5 A
